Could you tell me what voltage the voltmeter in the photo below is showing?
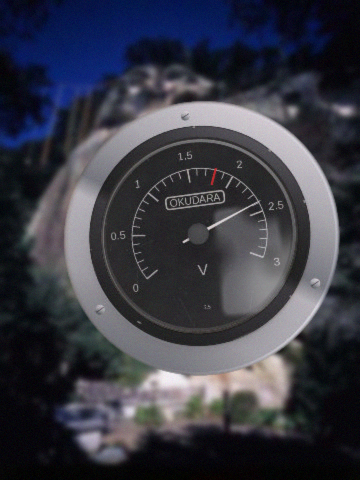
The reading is 2.4 V
